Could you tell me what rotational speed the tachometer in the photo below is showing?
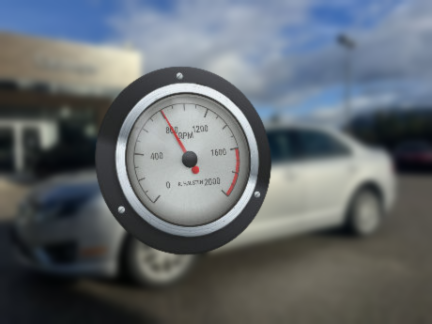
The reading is 800 rpm
